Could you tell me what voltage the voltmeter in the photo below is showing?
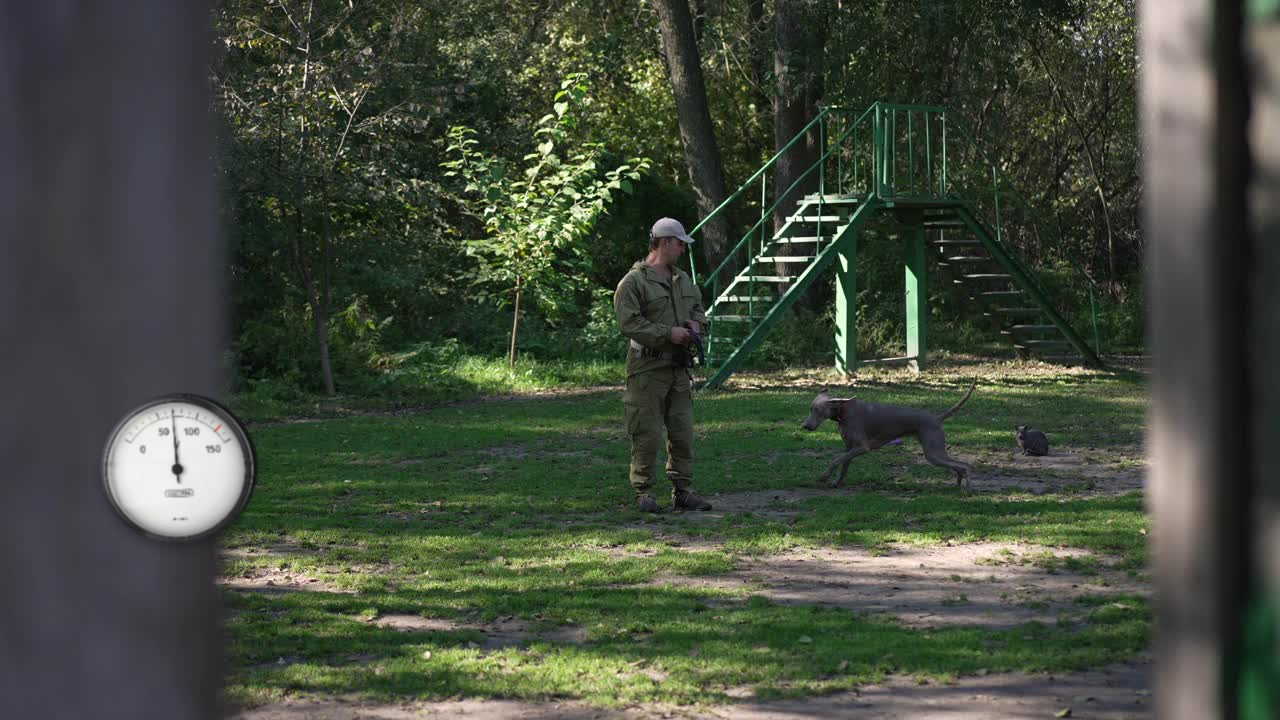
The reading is 70 V
